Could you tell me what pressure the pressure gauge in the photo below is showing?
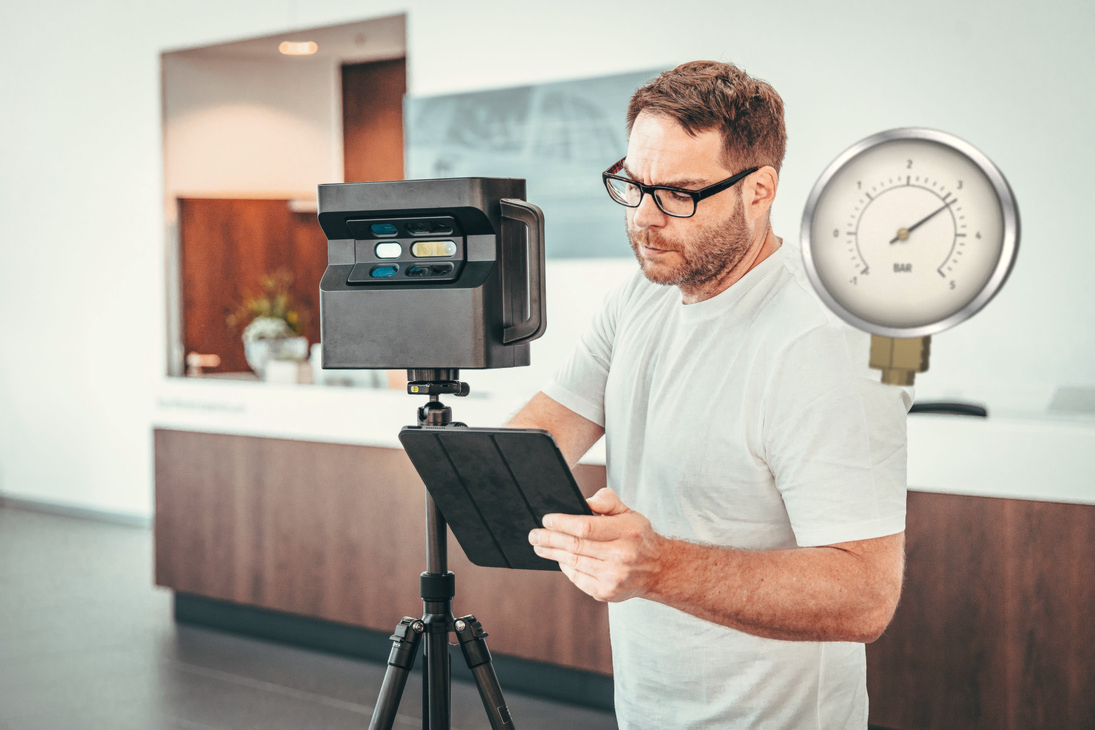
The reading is 3.2 bar
